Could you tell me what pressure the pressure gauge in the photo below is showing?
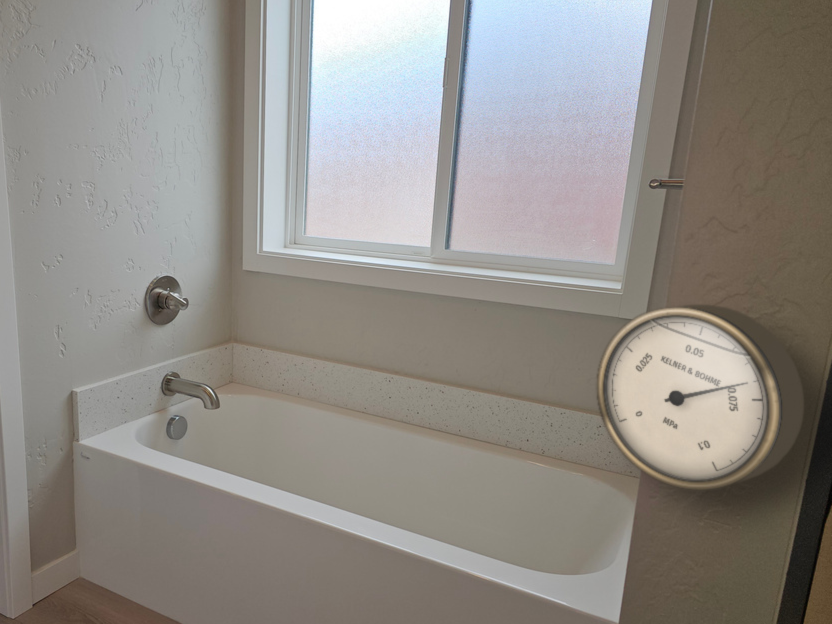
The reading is 0.07 MPa
